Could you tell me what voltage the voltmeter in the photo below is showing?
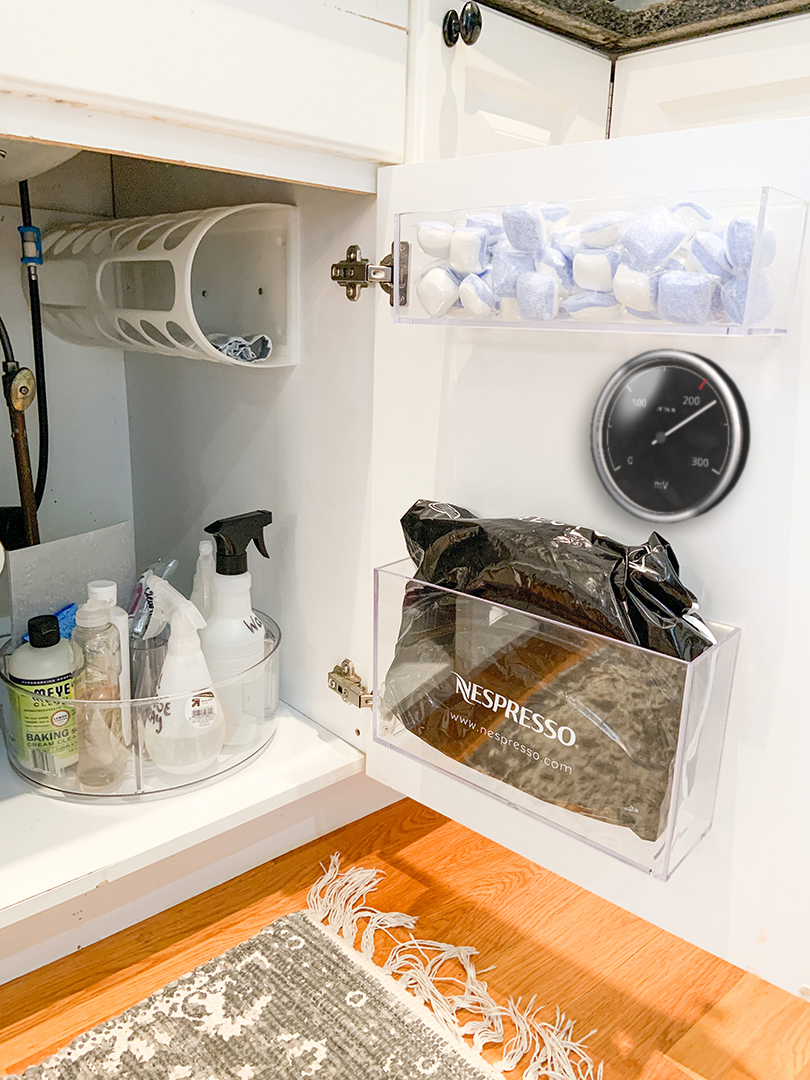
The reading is 225 mV
